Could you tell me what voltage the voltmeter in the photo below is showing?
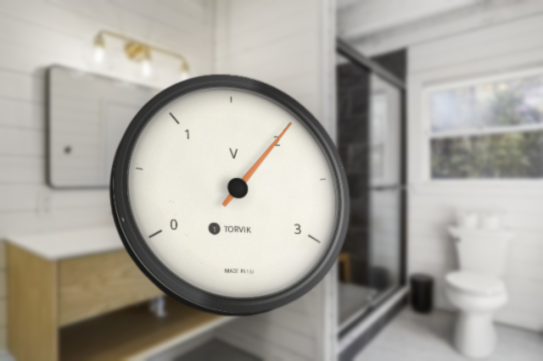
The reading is 2 V
